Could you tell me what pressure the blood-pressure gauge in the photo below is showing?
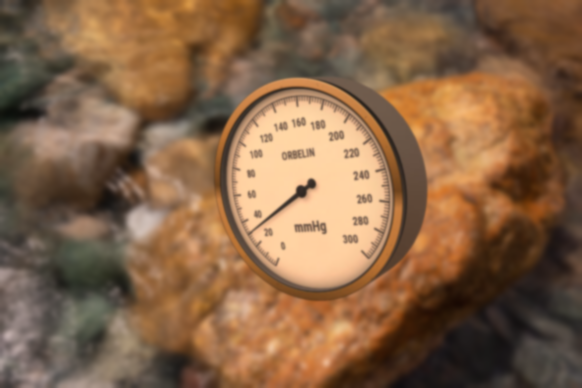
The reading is 30 mmHg
